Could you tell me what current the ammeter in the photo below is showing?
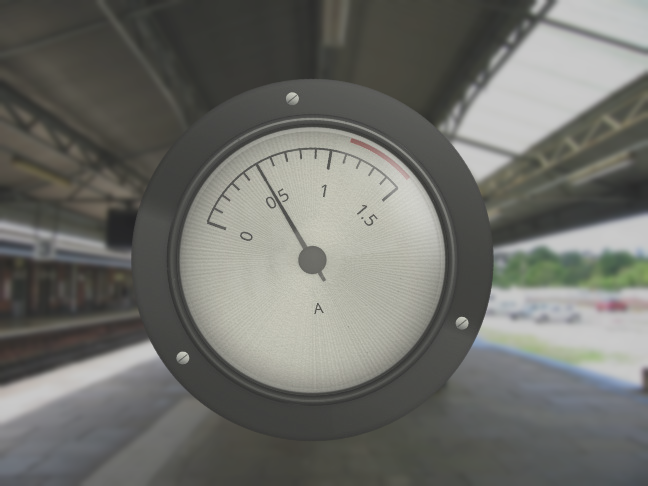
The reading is 0.5 A
